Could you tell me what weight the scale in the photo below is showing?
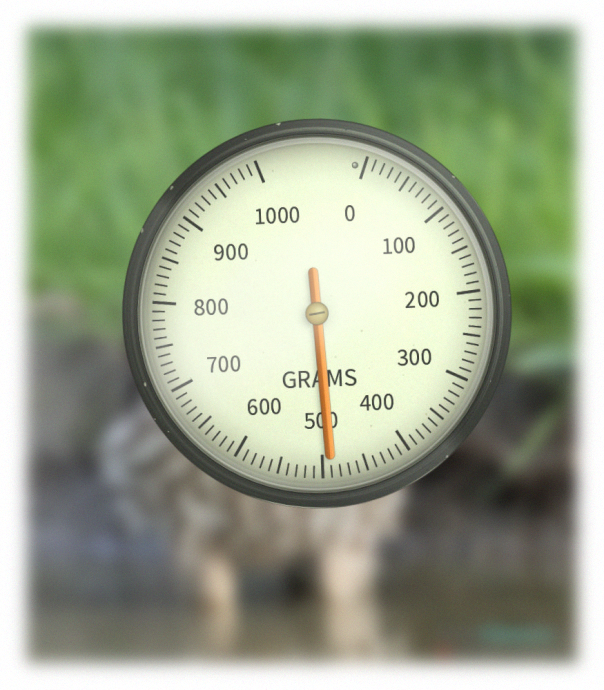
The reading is 490 g
